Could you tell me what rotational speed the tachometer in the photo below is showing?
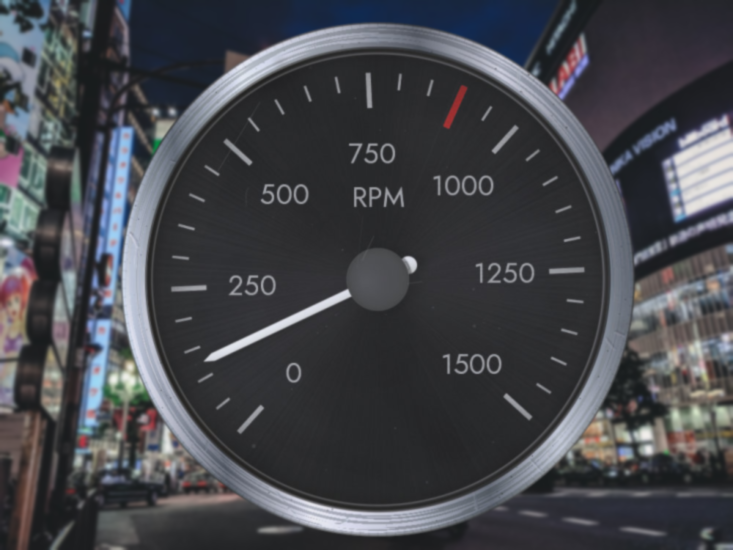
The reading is 125 rpm
